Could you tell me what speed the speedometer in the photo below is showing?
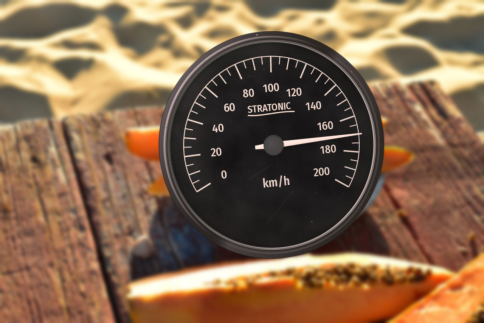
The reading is 170 km/h
